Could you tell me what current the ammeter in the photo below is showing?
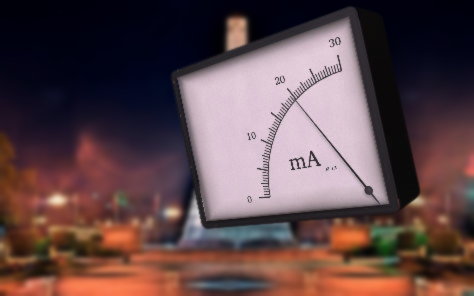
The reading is 20 mA
